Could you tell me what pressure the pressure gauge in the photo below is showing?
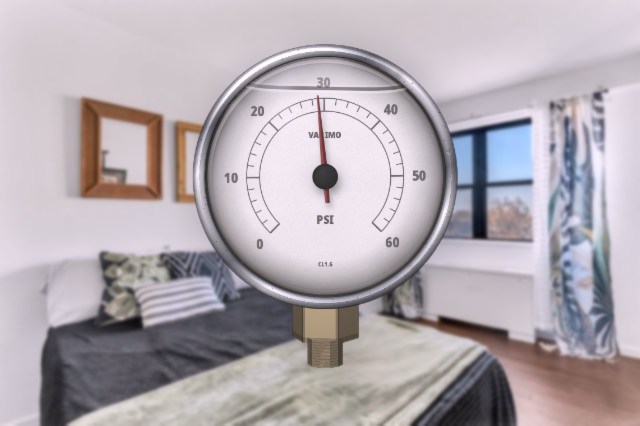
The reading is 29 psi
